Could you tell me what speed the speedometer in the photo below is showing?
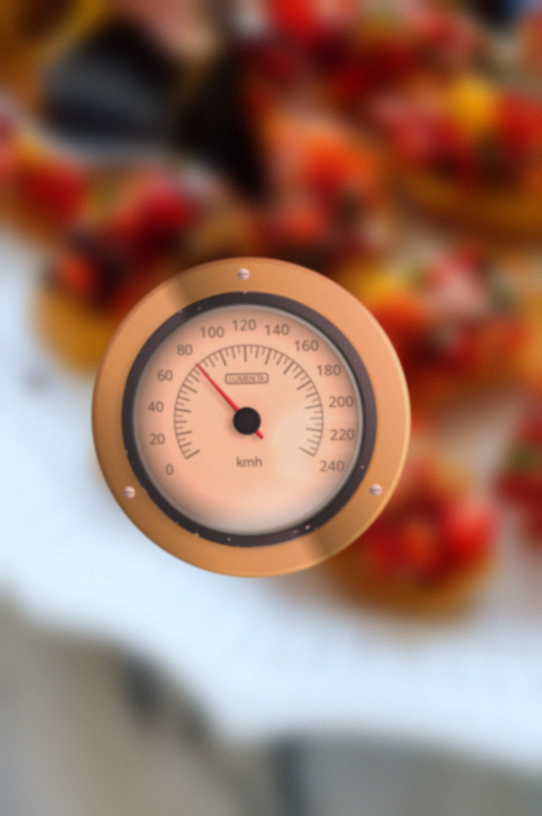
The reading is 80 km/h
